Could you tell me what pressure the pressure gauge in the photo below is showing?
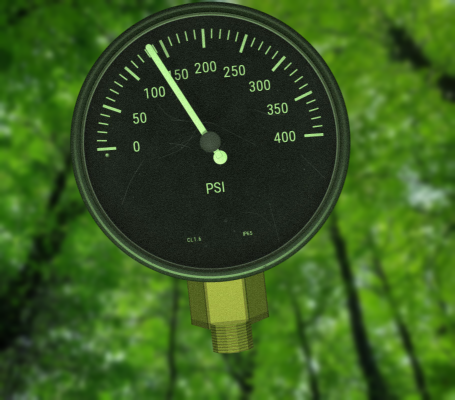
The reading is 135 psi
